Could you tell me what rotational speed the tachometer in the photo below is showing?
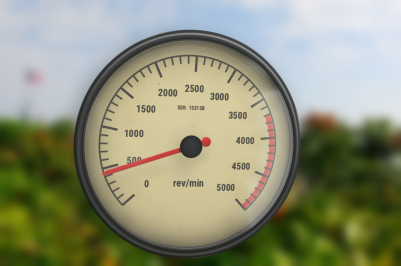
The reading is 450 rpm
